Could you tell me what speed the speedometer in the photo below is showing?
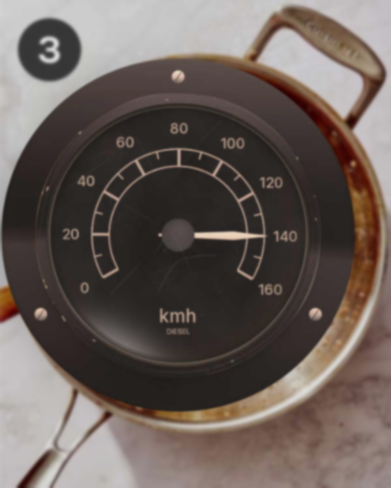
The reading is 140 km/h
